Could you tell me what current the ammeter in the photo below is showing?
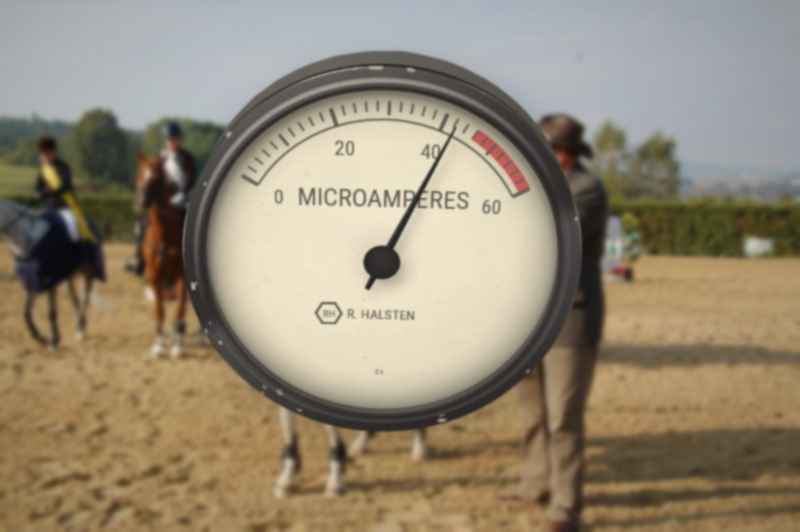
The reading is 42 µA
